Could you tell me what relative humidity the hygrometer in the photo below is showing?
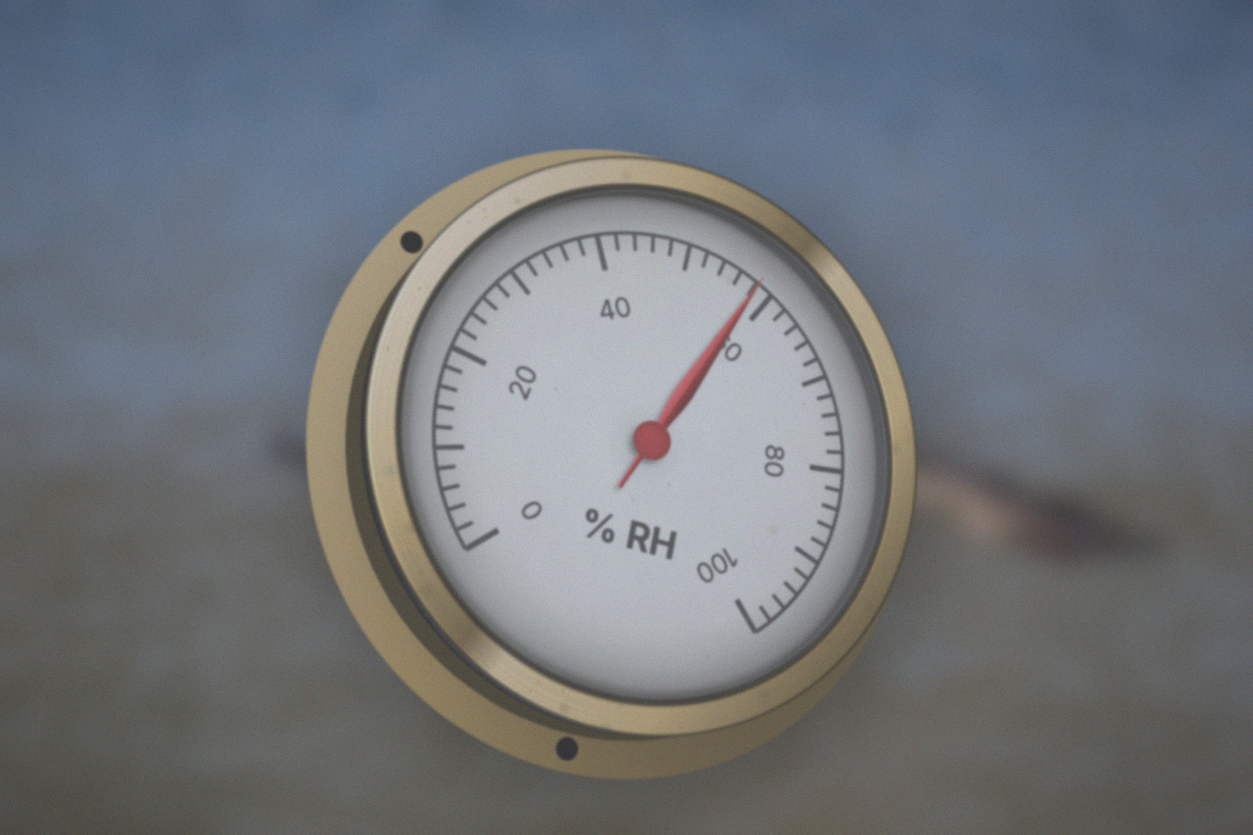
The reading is 58 %
